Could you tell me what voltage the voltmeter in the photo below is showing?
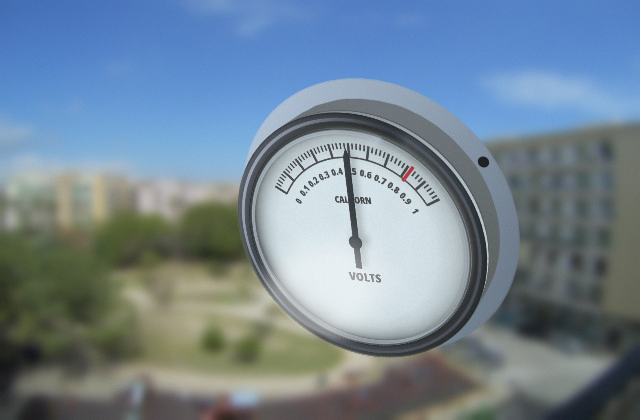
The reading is 0.5 V
